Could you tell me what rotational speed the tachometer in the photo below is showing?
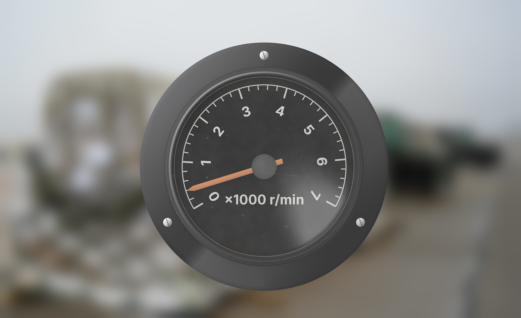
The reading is 400 rpm
